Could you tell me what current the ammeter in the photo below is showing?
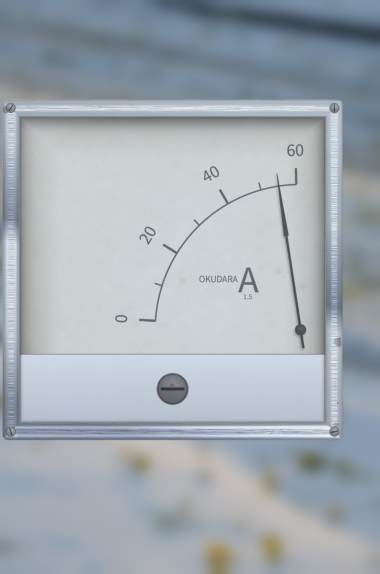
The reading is 55 A
